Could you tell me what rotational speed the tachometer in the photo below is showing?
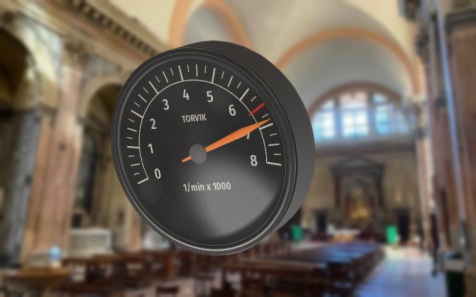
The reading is 6875 rpm
